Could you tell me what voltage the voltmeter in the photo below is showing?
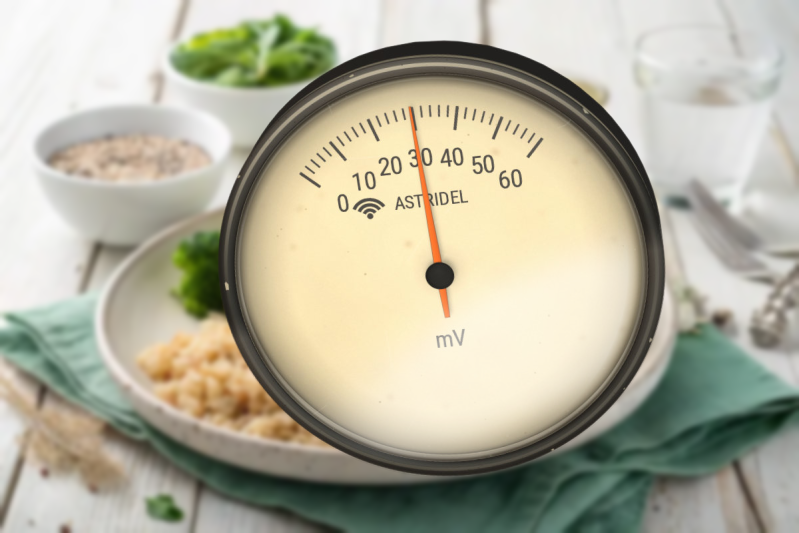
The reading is 30 mV
